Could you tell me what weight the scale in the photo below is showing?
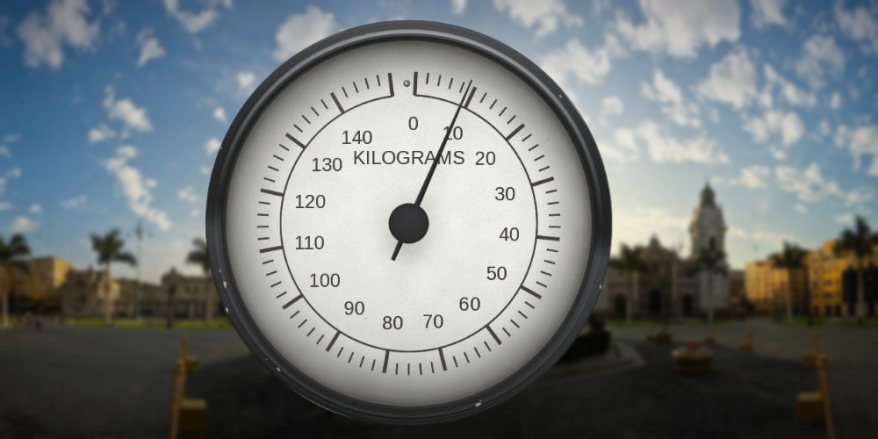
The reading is 9 kg
